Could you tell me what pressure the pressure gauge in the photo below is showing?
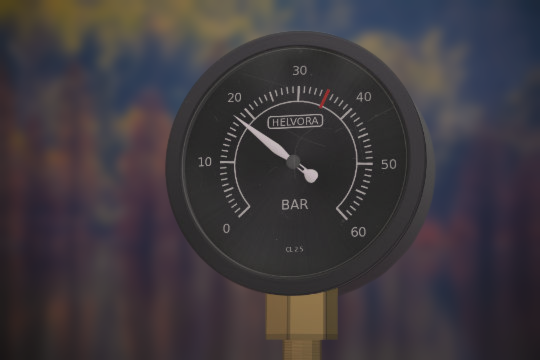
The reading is 18 bar
